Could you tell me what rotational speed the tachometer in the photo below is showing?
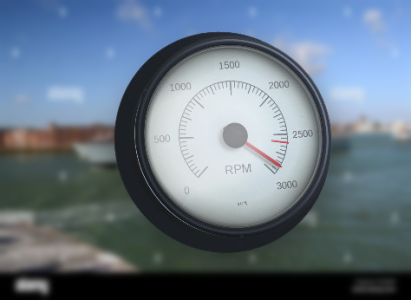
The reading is 2900 rpm
